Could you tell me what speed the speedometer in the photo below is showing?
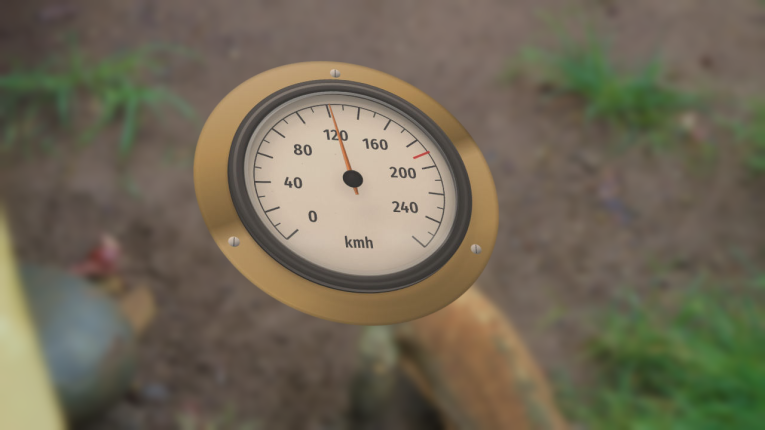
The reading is 120 km/h
